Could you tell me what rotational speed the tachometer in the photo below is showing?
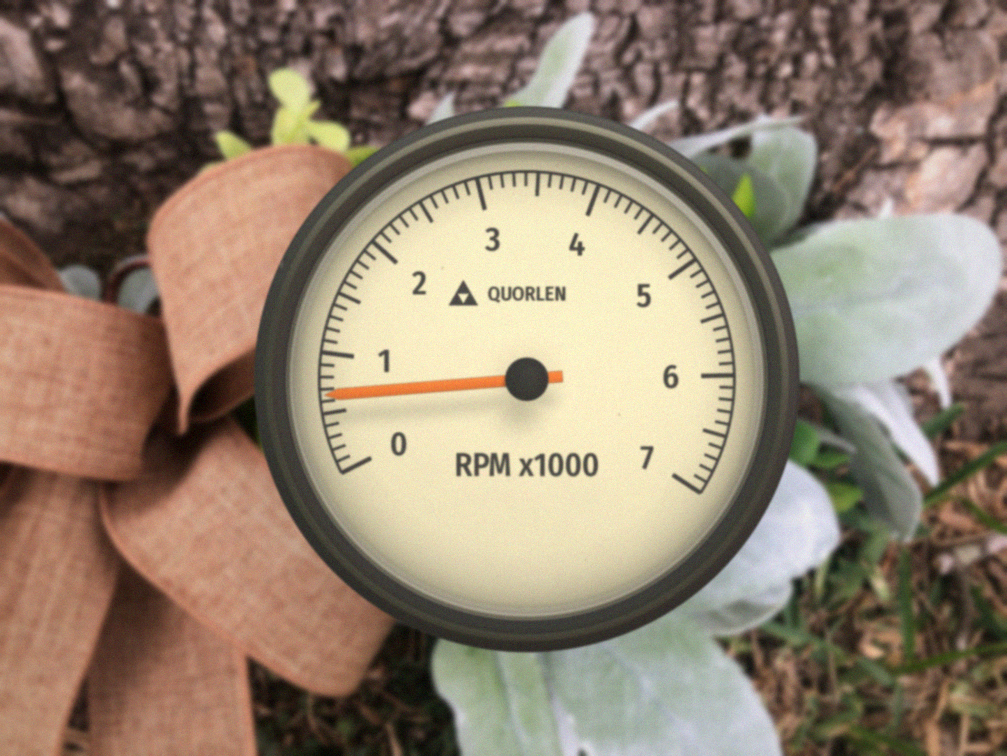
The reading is 650 rpm
